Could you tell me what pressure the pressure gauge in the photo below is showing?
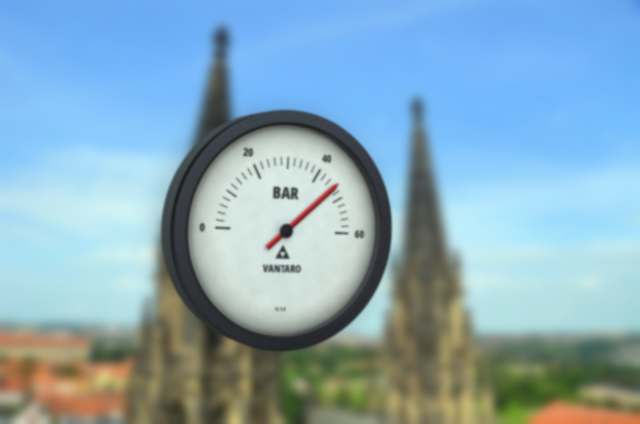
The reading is 46 bar
